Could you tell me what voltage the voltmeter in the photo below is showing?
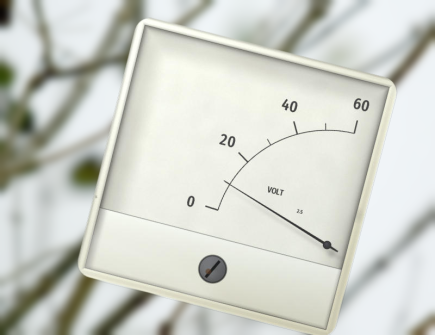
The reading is 10 V
